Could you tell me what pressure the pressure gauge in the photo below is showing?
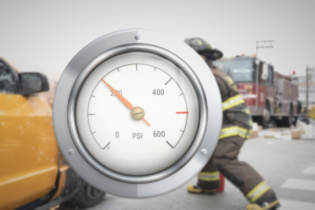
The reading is 200 psi
